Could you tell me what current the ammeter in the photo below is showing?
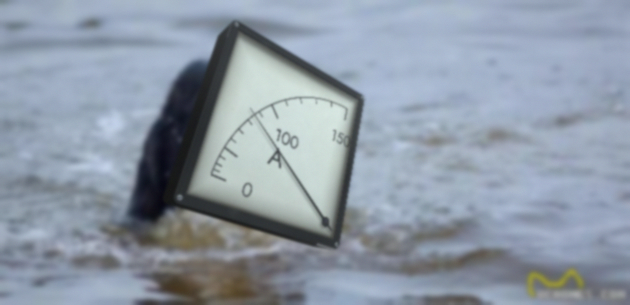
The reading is 85 A
